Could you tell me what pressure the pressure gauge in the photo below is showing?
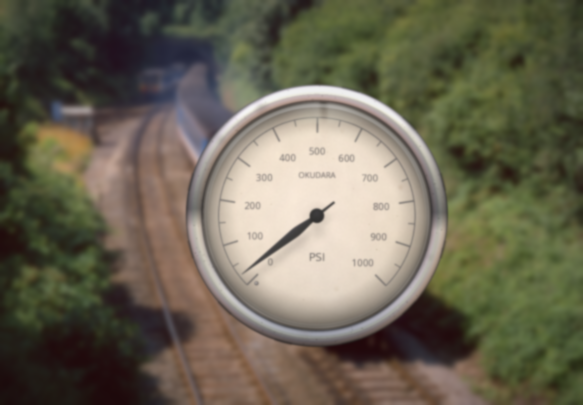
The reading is 25 psi
